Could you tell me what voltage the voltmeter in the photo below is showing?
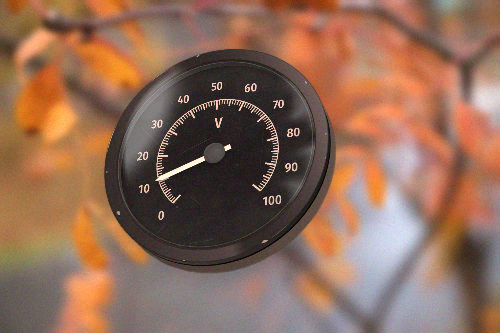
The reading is 10 V
